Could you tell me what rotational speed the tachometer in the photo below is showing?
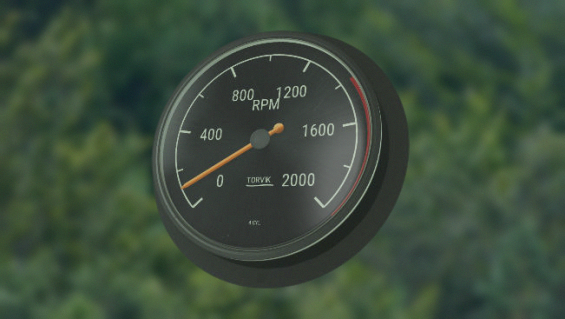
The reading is 100 rpm
